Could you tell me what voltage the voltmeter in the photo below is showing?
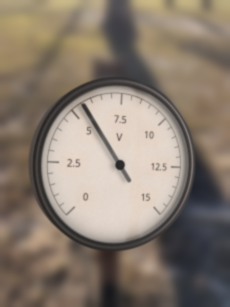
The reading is 5.5 V
